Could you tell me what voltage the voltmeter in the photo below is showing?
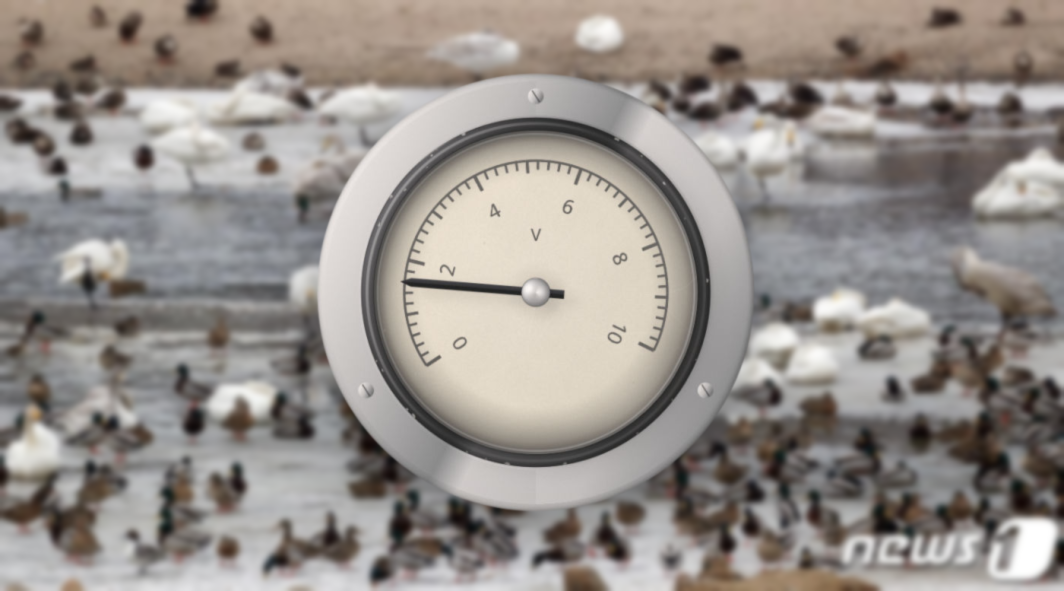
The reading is 1.6 V
